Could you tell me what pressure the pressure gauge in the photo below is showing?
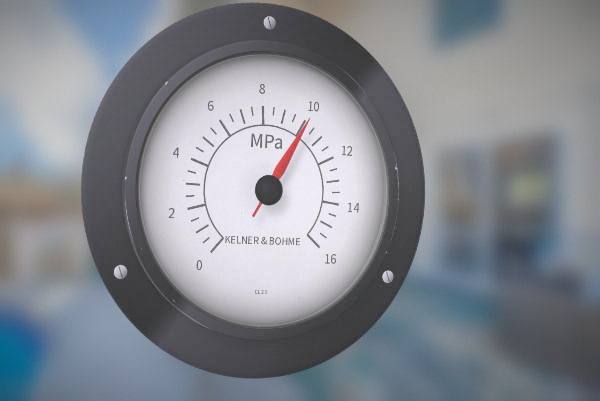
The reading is 10 MPa
